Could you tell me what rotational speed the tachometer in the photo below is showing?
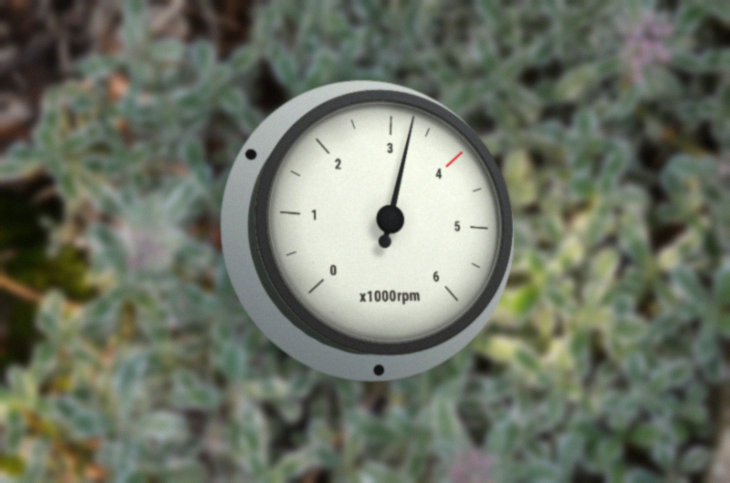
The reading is 3250 rpm
